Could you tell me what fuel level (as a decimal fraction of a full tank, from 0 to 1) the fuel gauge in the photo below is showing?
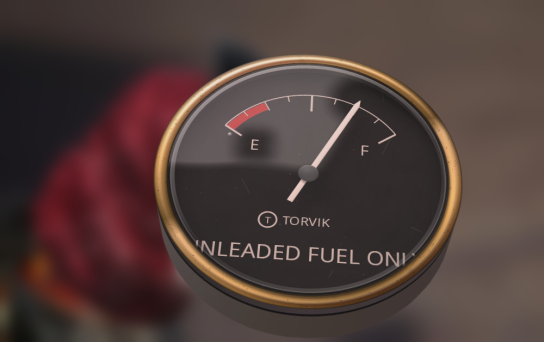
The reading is 0.75
